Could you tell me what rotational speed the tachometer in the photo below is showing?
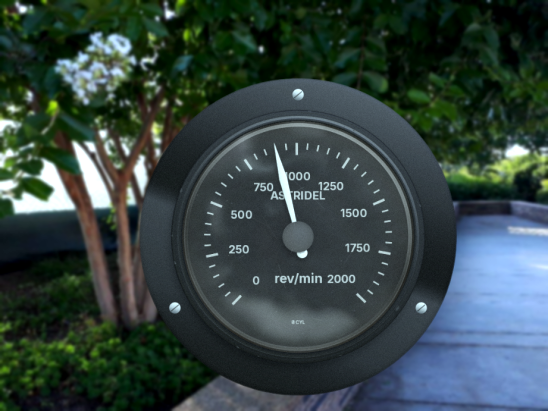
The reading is 900 rpm
